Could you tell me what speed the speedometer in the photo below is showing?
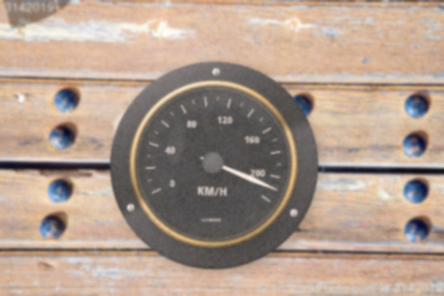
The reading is 210 km/h
